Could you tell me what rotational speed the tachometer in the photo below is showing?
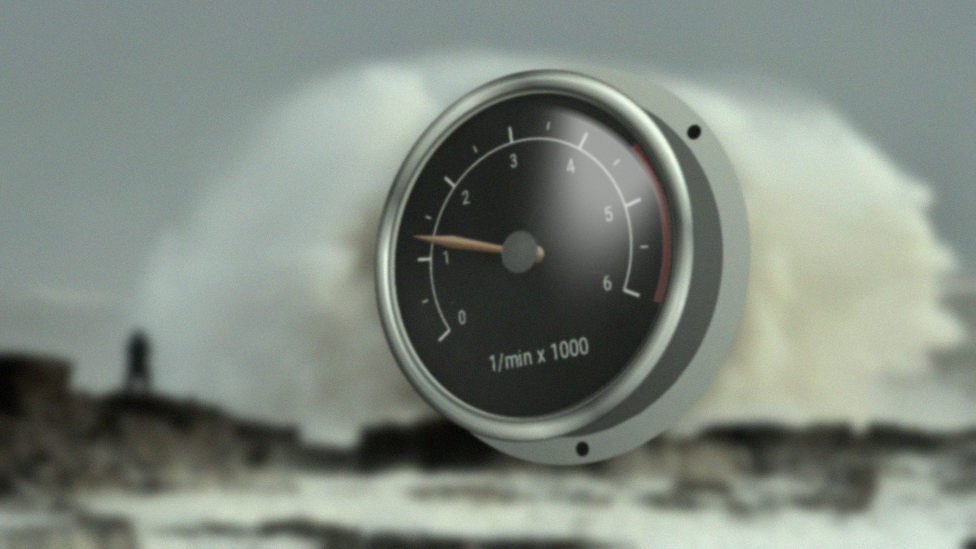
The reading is 1250 rpm
